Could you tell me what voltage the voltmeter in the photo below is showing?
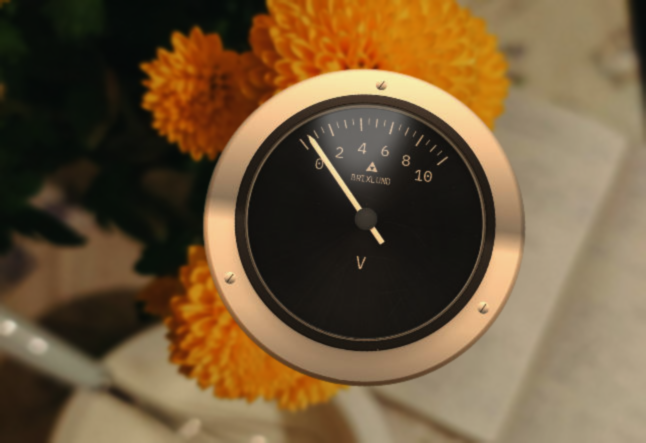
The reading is 0.5 V
